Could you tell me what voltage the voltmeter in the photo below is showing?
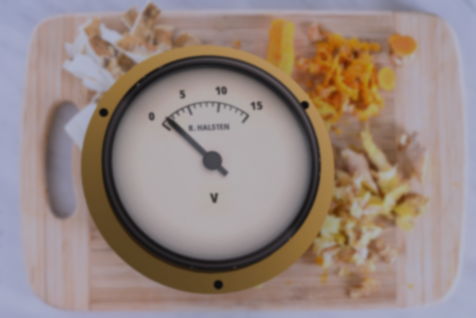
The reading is 1 V
